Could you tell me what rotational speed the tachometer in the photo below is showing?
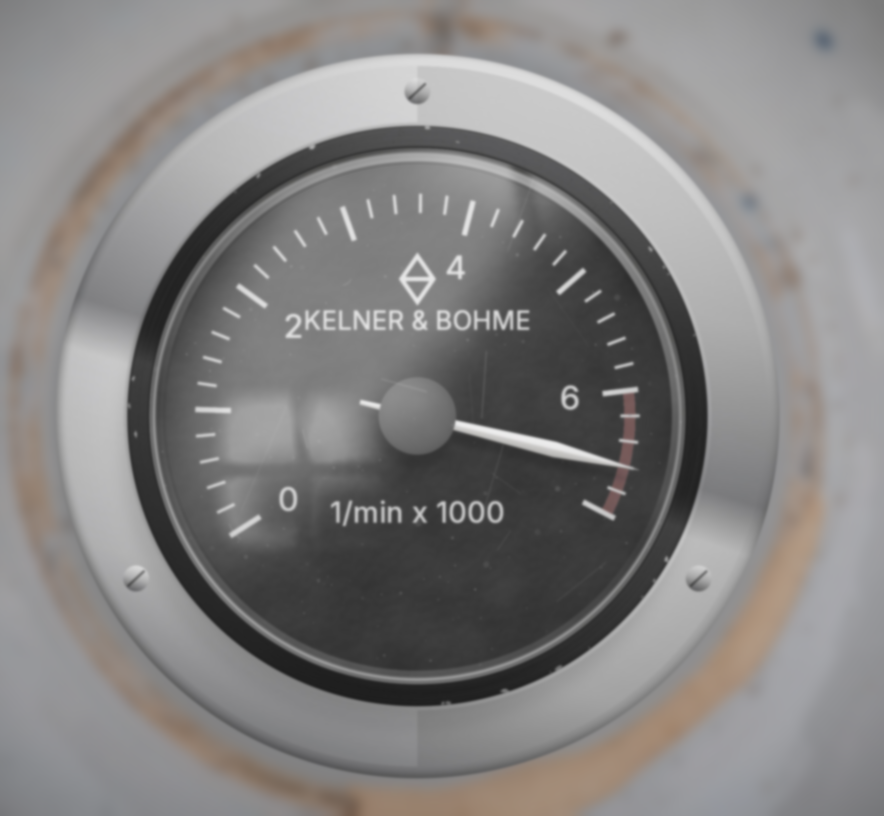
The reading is 6600 rpm
